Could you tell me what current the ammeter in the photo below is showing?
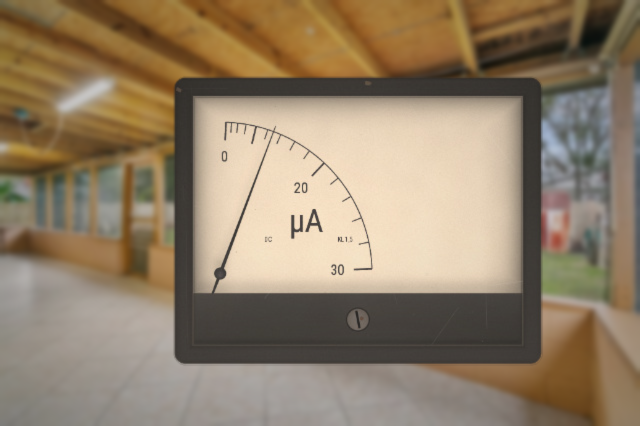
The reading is 13 µA
